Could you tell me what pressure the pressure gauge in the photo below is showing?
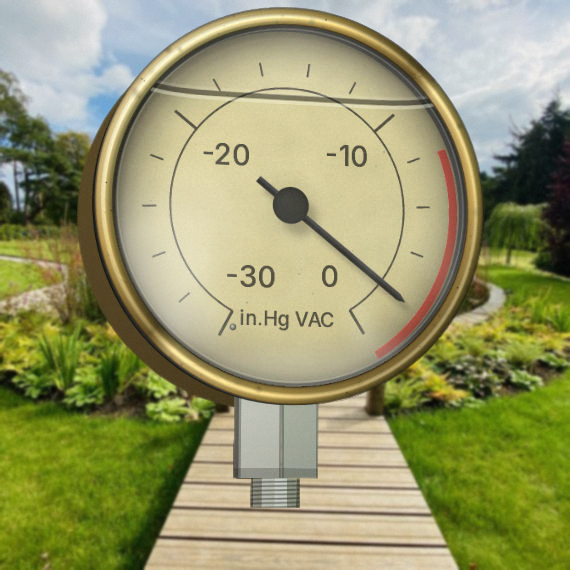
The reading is -2 inHg
